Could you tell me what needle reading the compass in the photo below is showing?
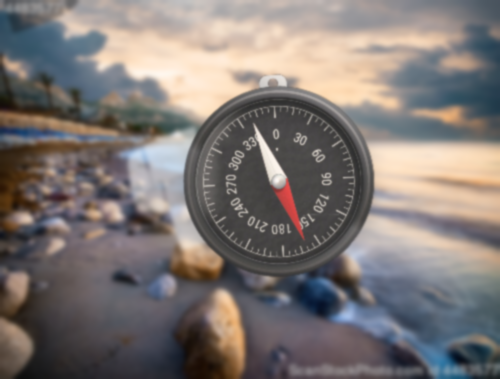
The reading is 160 °
